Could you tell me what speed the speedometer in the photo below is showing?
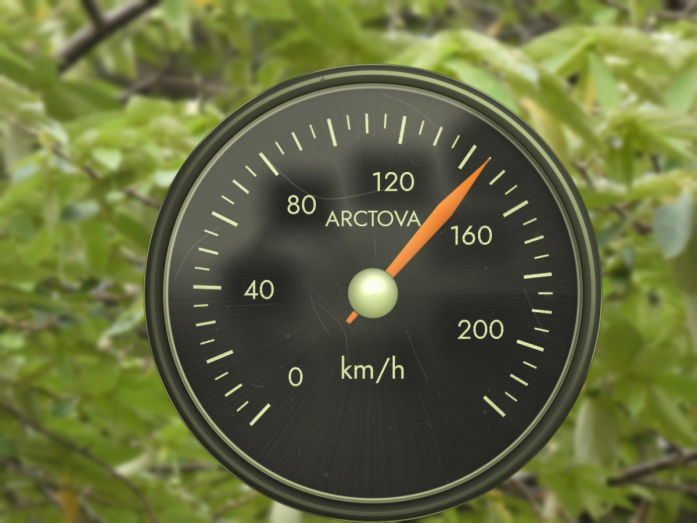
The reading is 145 km/h
